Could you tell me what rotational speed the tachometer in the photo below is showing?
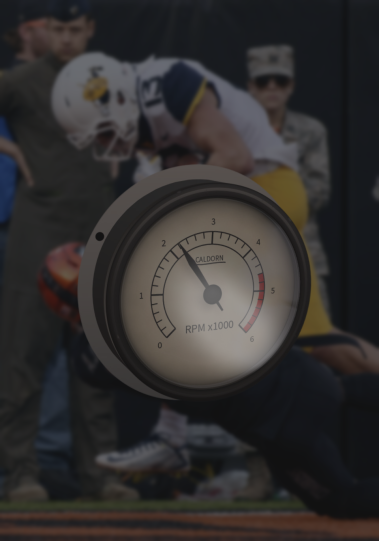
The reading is 2200 rpm
